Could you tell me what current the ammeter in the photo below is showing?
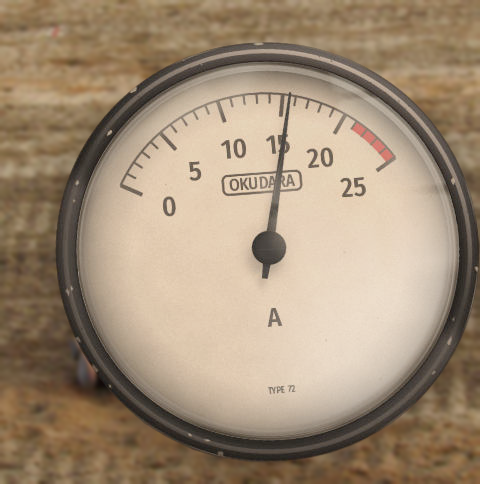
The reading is 15.5 A
